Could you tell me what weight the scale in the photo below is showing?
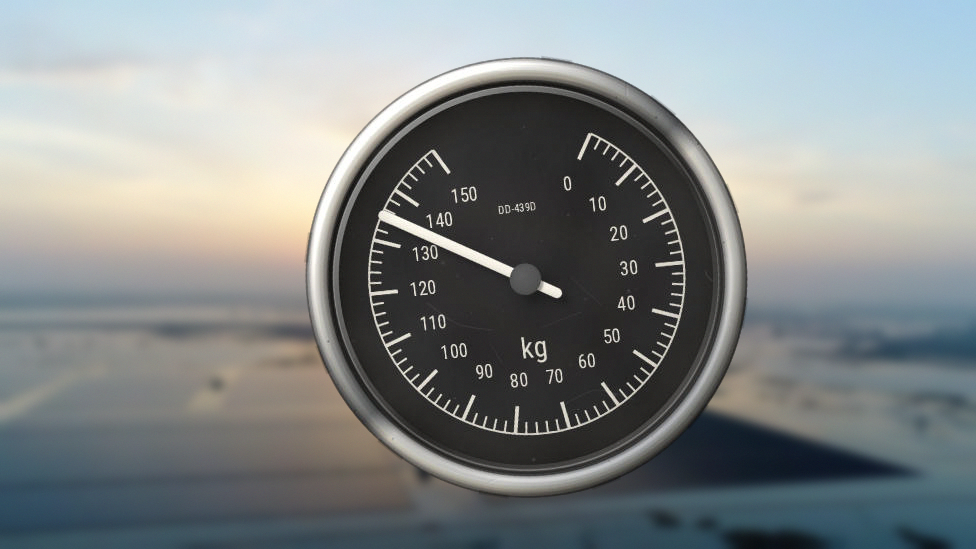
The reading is 135 kg
